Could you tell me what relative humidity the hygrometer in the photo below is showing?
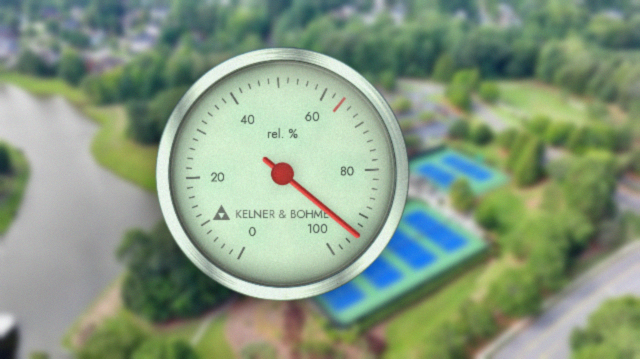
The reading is 94 %
